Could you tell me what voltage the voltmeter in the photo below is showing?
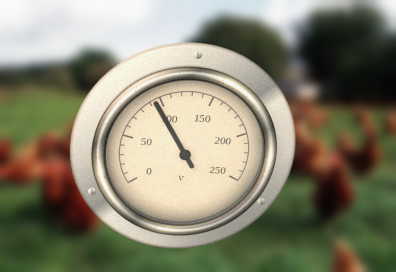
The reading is 95 V
